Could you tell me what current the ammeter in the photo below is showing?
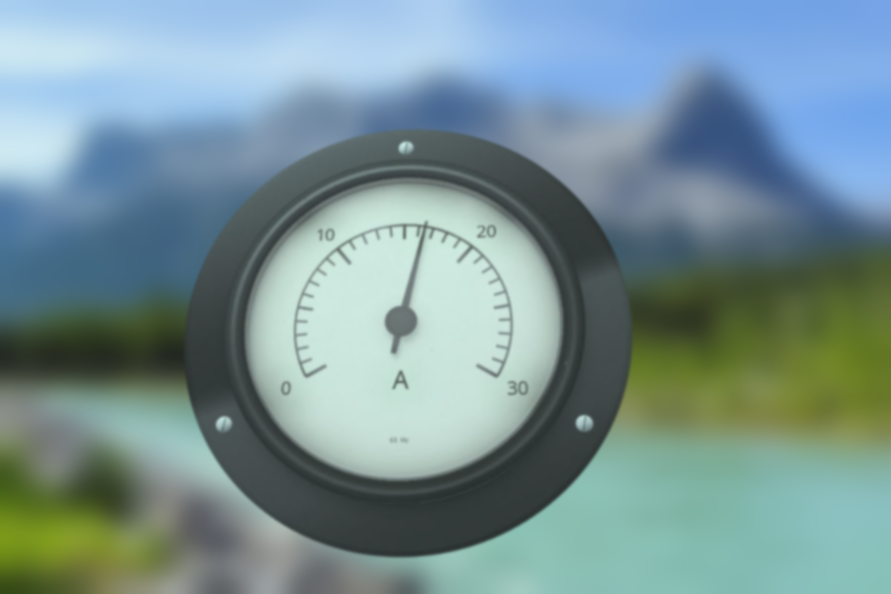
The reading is 16.5 A
